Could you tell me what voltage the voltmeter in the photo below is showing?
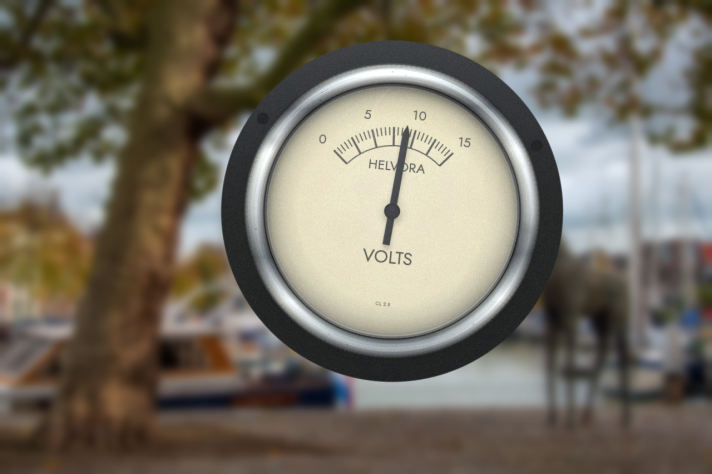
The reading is 9 V
